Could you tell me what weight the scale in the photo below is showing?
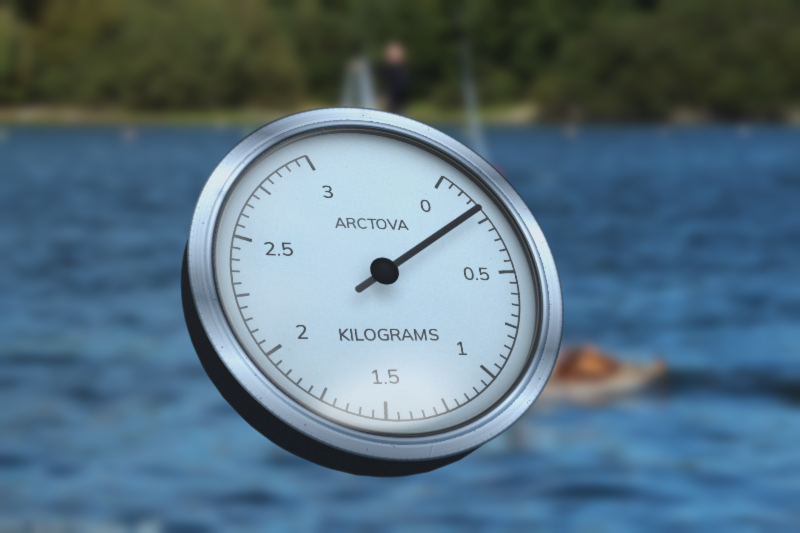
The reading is 0.2 kg
